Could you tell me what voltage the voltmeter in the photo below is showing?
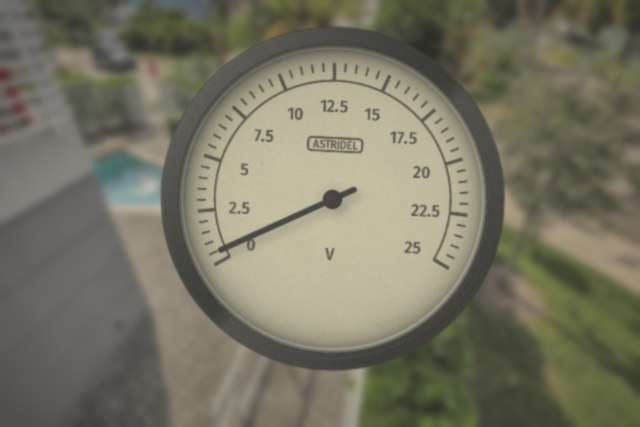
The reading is 0.5 V
